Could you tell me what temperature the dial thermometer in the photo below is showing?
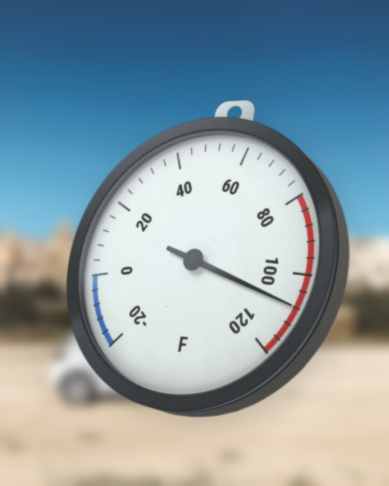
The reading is 108 °F
